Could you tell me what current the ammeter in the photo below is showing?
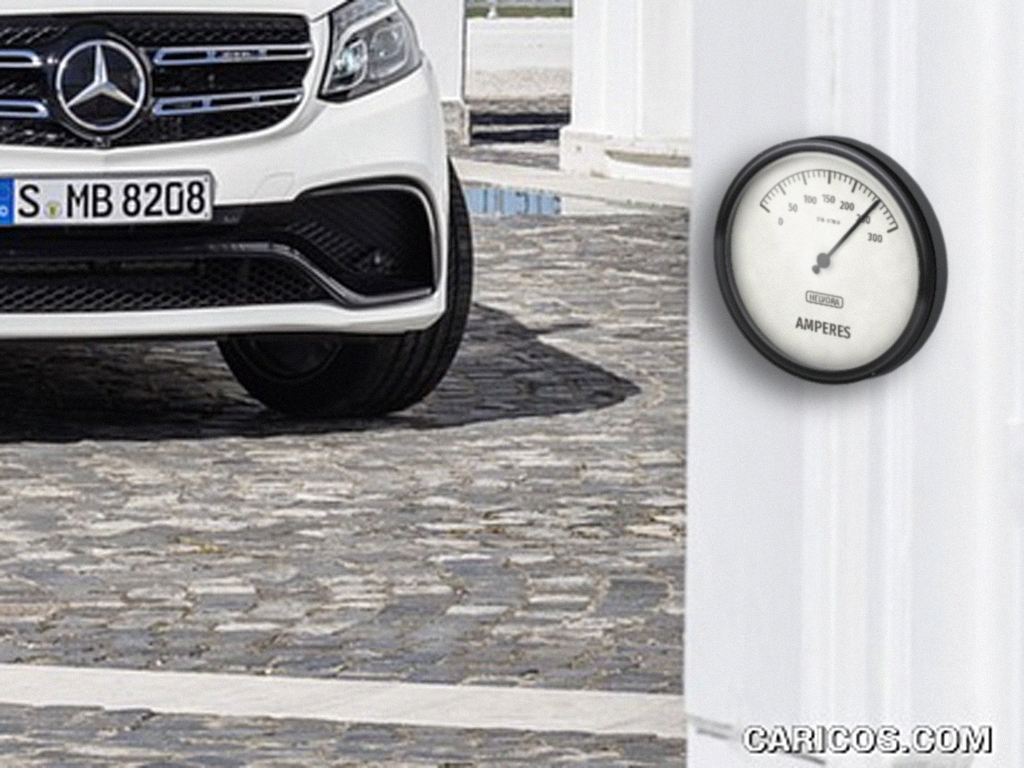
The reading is 250 A
